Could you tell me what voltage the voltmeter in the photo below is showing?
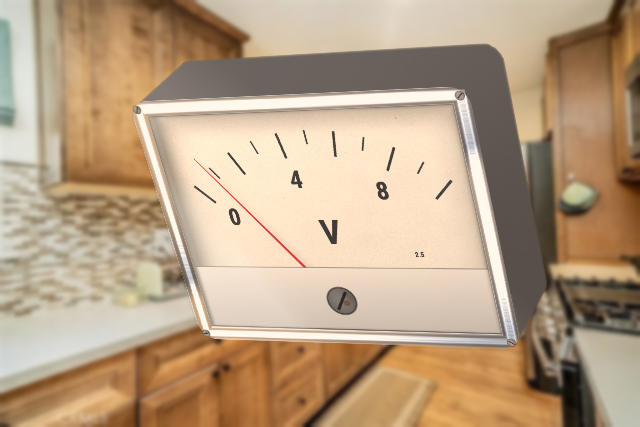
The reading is 1 V
